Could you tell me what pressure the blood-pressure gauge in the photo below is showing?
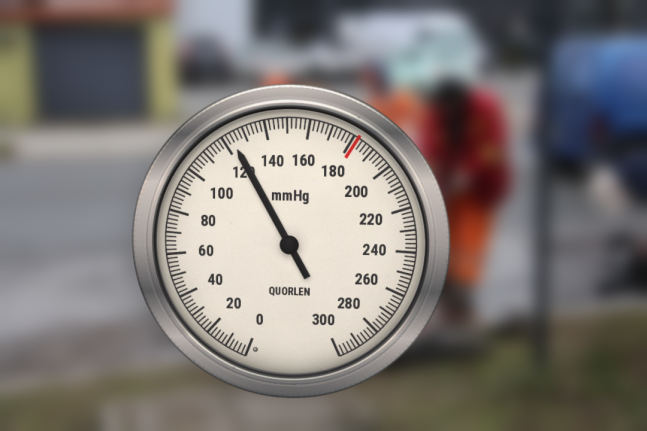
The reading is 124 mmHg
